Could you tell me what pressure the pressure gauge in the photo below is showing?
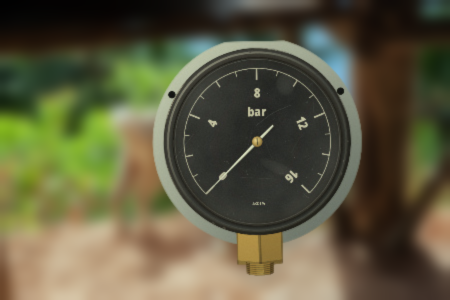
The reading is 0 bar
